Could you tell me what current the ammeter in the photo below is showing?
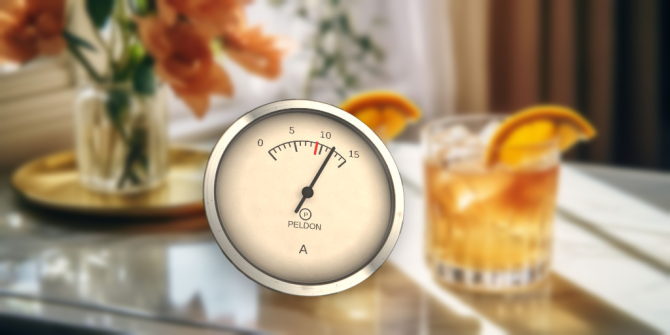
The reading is 12 A
